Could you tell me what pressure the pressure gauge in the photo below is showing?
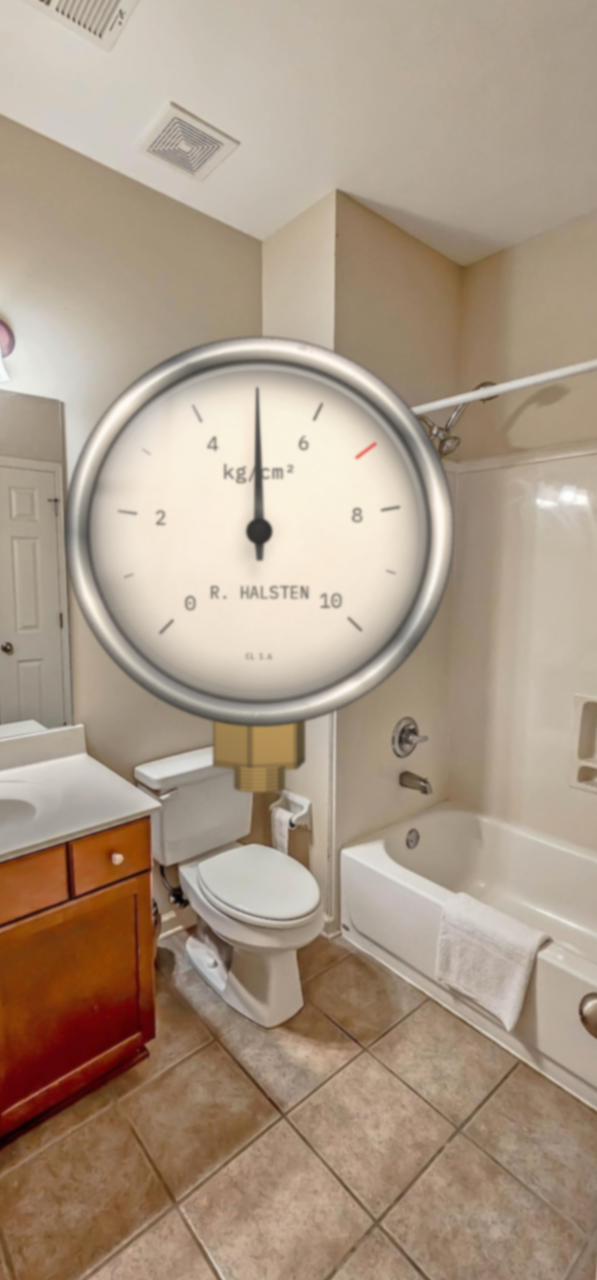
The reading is 5 kg/cm²
